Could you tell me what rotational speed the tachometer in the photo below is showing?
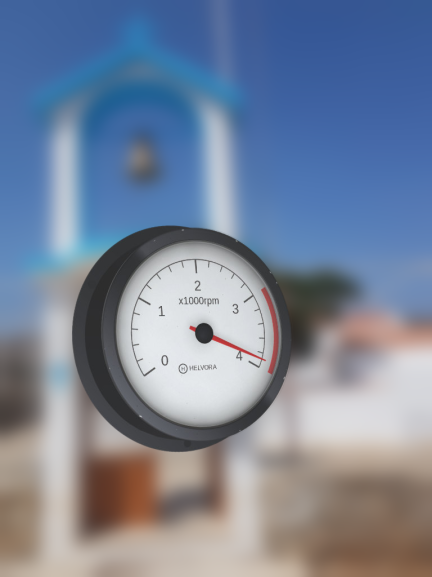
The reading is 3900 rpm
